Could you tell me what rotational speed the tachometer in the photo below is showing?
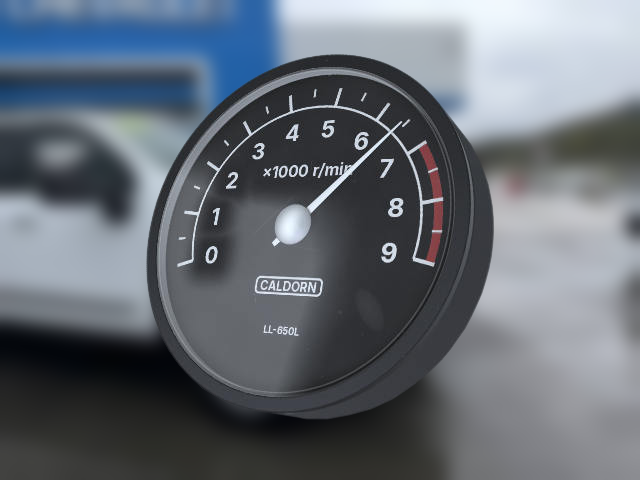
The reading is 6500 rpm
